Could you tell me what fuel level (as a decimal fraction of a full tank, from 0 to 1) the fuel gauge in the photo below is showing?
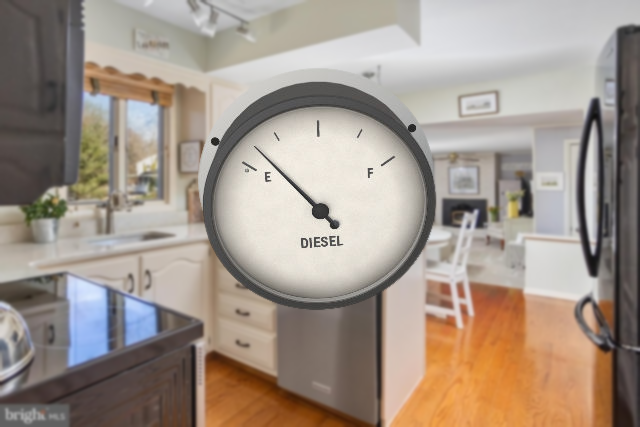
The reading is 0.125
